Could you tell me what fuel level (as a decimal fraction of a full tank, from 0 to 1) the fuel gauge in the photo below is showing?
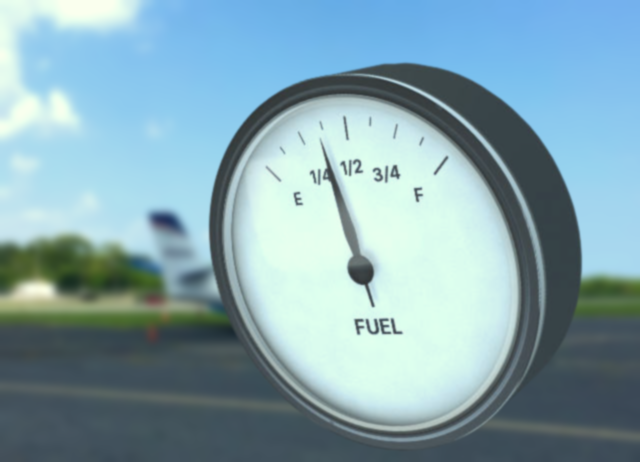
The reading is 0.375
